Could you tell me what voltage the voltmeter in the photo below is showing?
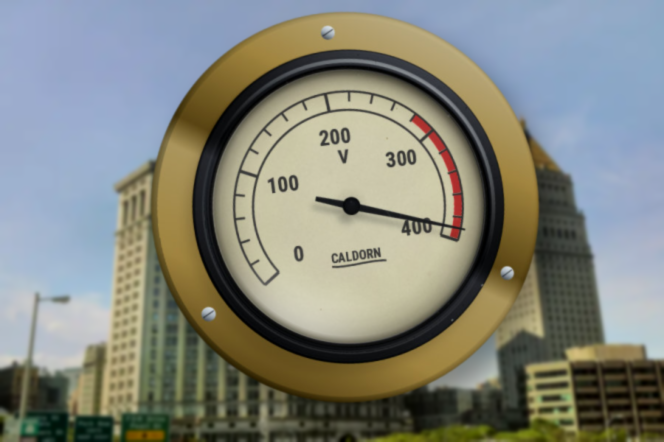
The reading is 390 V
